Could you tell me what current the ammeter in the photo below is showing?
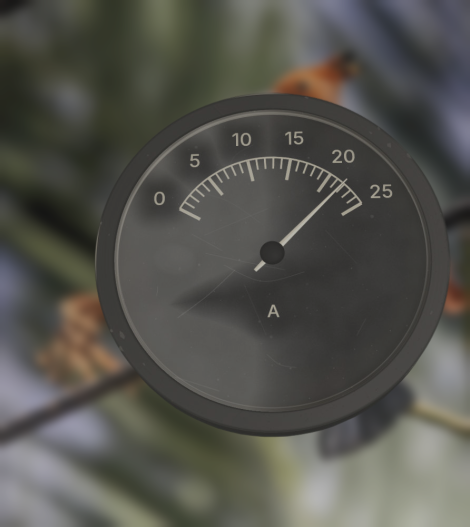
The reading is 22 A
